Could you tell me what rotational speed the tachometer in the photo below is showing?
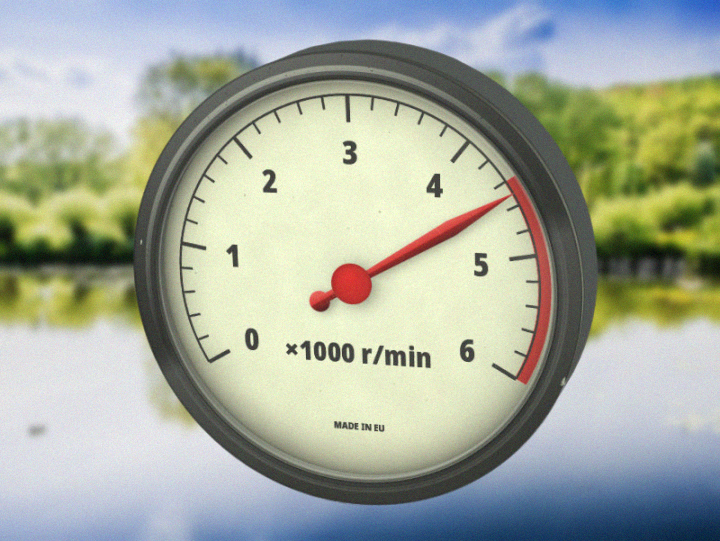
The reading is 4500 rpm
